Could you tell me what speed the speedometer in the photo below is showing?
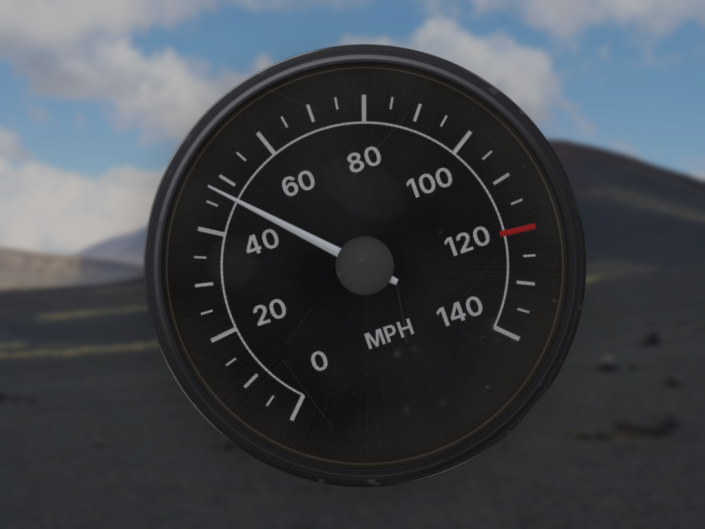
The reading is 47.5 mph
